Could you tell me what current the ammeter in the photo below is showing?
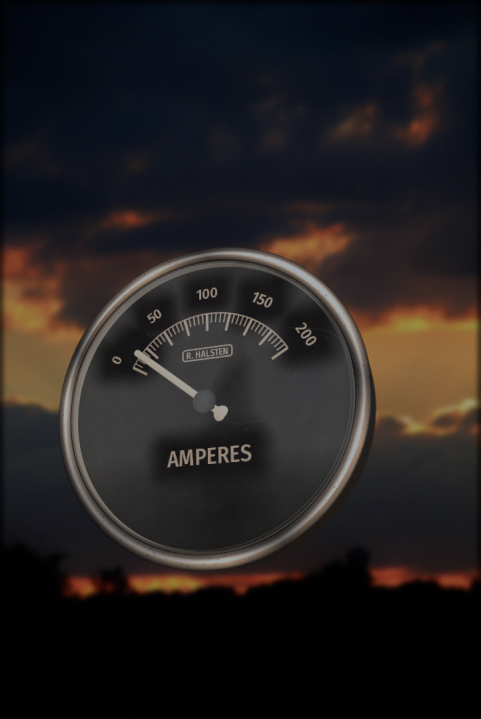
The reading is 15 A
